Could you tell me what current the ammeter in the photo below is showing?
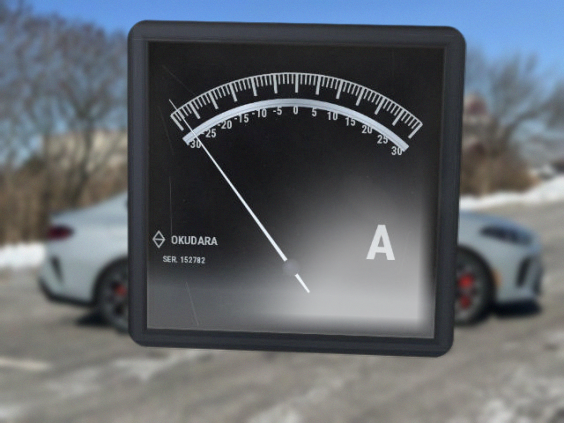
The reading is -28 A
